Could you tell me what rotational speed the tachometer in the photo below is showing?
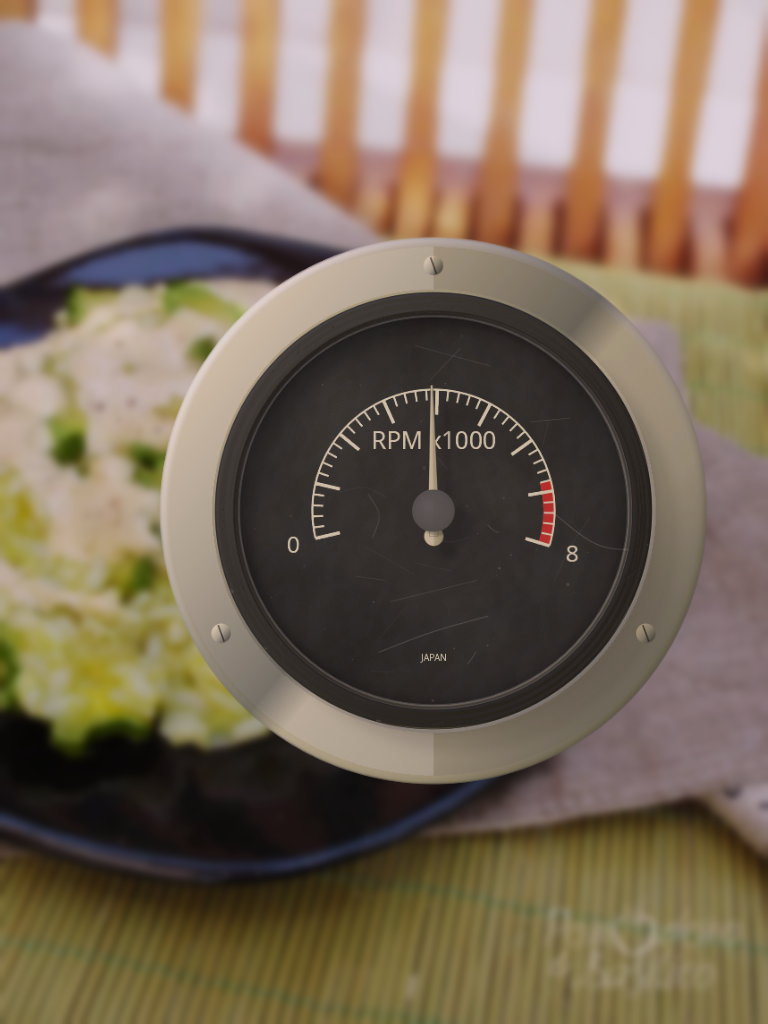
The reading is 3900 rpm
